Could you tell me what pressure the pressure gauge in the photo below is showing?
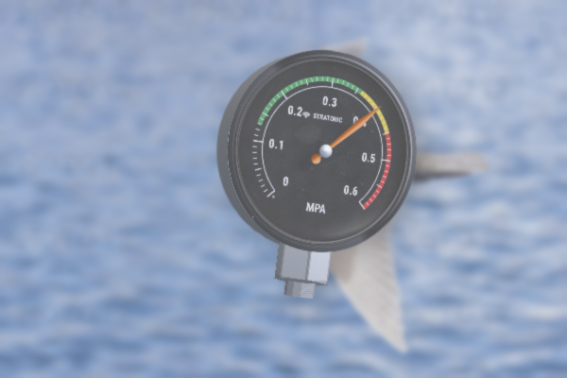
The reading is 0.4 MPa
